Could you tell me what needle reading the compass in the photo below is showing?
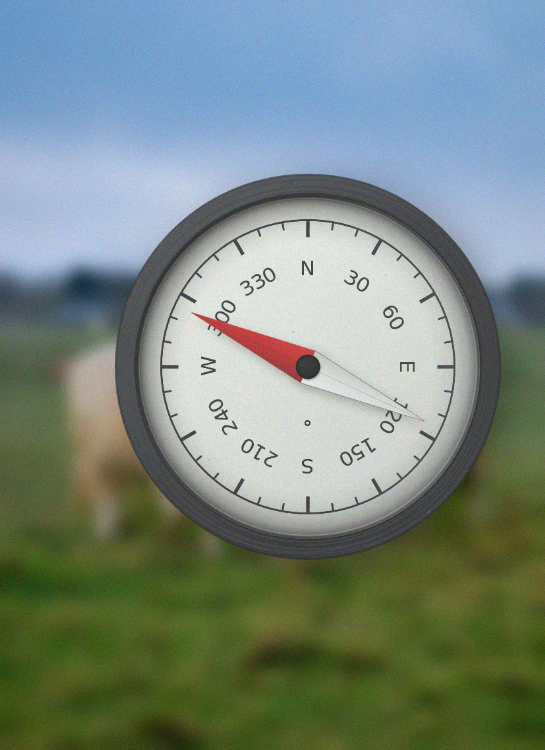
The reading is 295 °
